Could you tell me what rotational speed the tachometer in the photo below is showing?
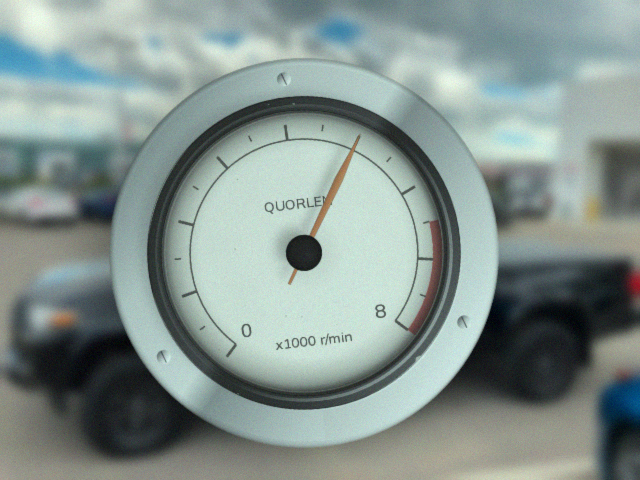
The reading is 5000 rpm
